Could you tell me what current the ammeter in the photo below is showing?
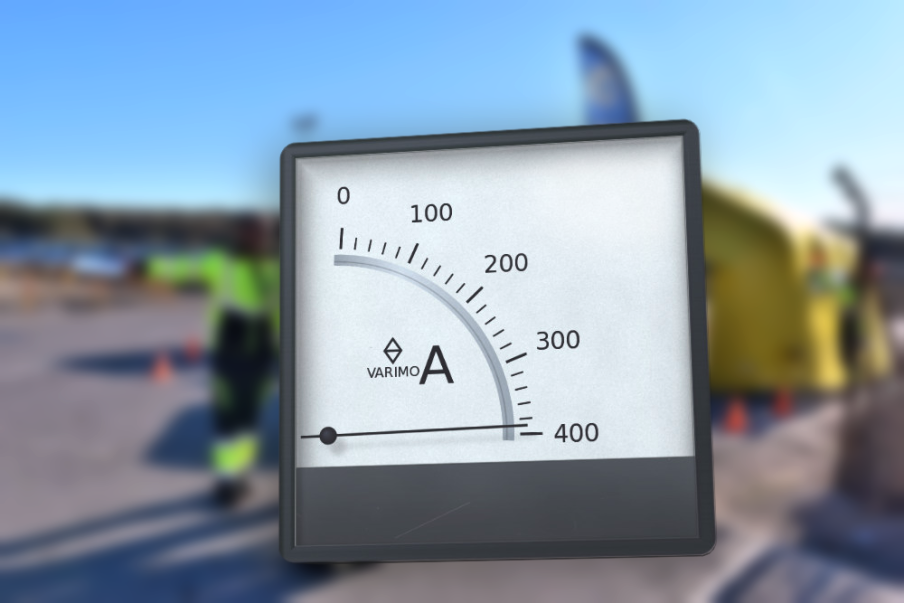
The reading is 390 A
